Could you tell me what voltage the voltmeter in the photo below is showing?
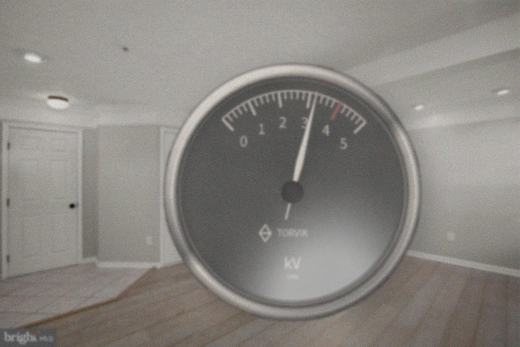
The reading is 3.2 kV
